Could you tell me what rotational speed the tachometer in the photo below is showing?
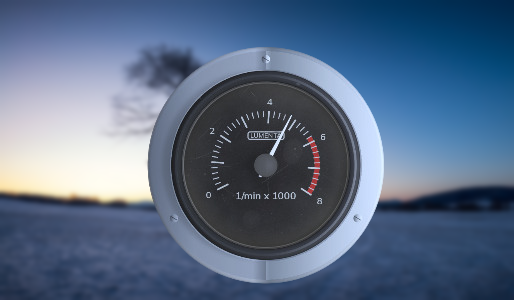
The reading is 4800 rpm
